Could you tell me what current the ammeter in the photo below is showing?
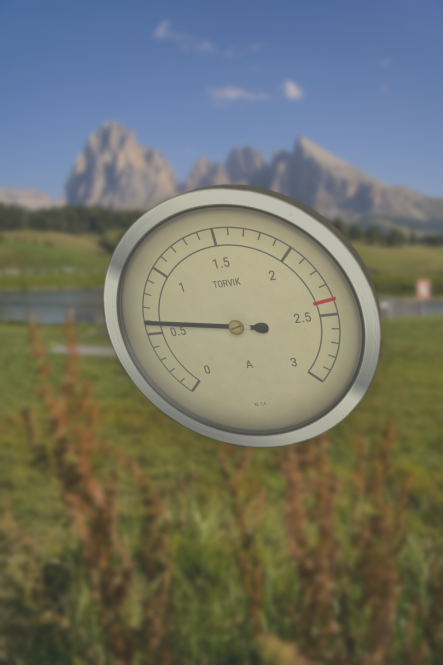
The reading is 0.6 A
